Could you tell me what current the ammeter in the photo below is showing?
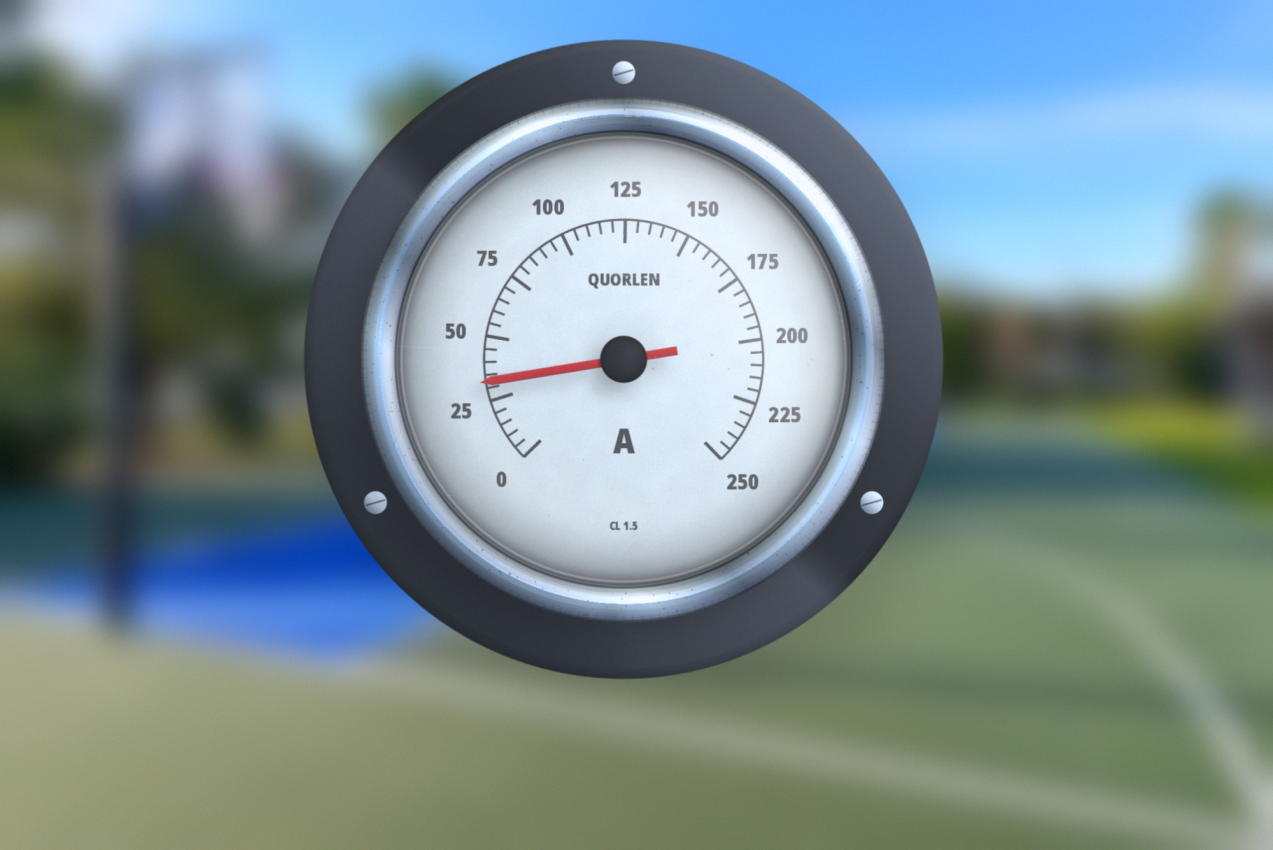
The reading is 32.5 A
